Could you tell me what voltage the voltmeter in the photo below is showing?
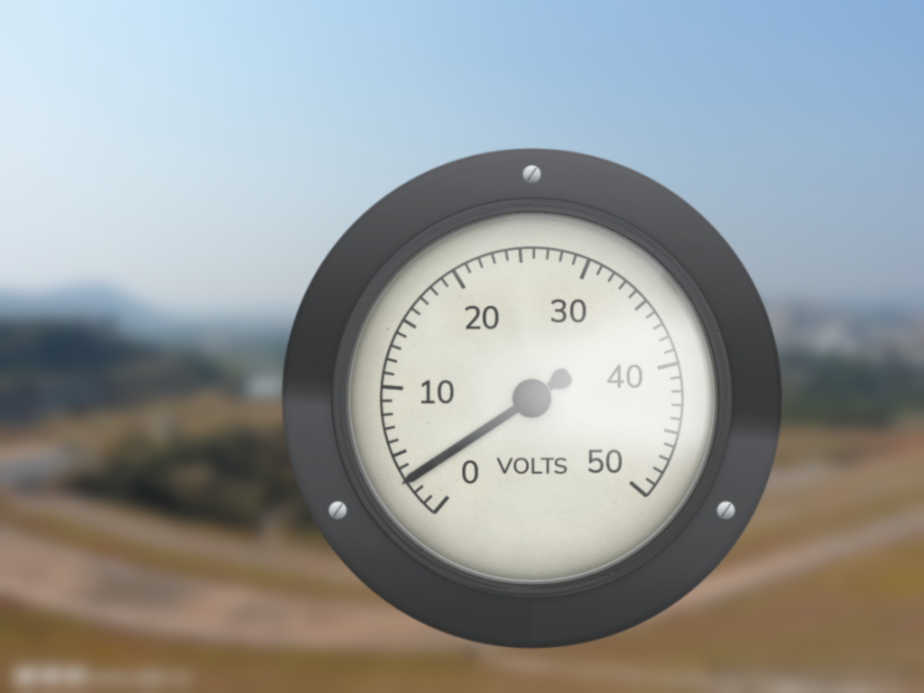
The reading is 3 V
